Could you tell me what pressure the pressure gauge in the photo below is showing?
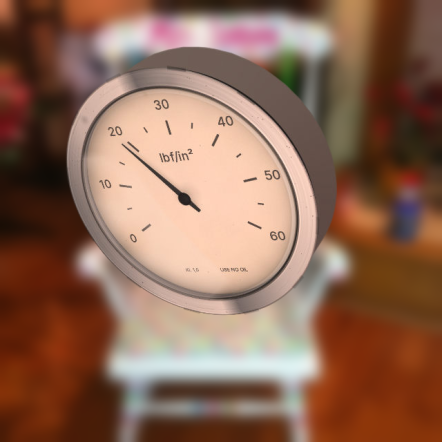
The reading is 20 psi
